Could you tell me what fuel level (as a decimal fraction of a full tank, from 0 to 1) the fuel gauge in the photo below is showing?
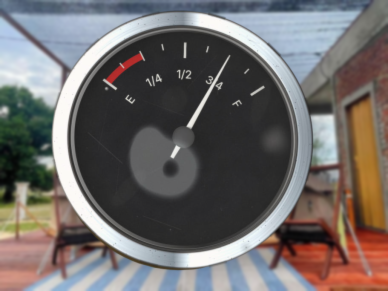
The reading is 0.75
